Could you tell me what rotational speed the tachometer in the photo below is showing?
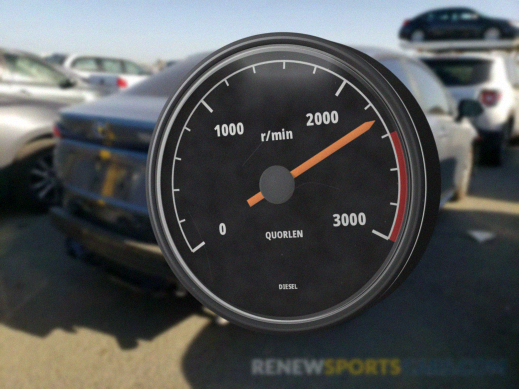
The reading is 2300 rpm
